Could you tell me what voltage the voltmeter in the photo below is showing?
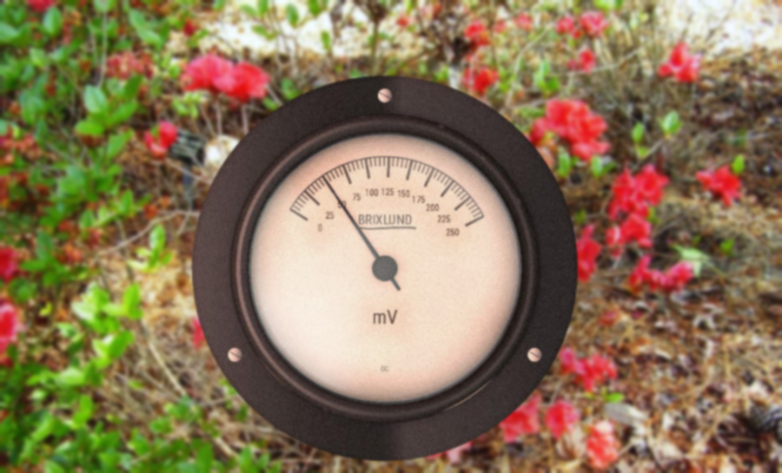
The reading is 50 mV
